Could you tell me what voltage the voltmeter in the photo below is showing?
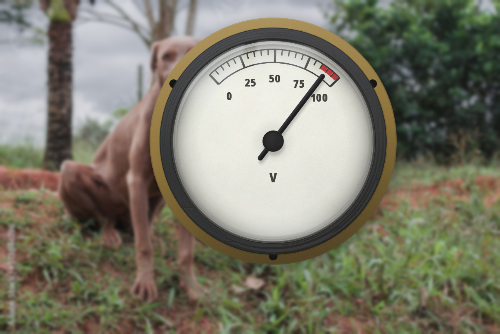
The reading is 90 V
